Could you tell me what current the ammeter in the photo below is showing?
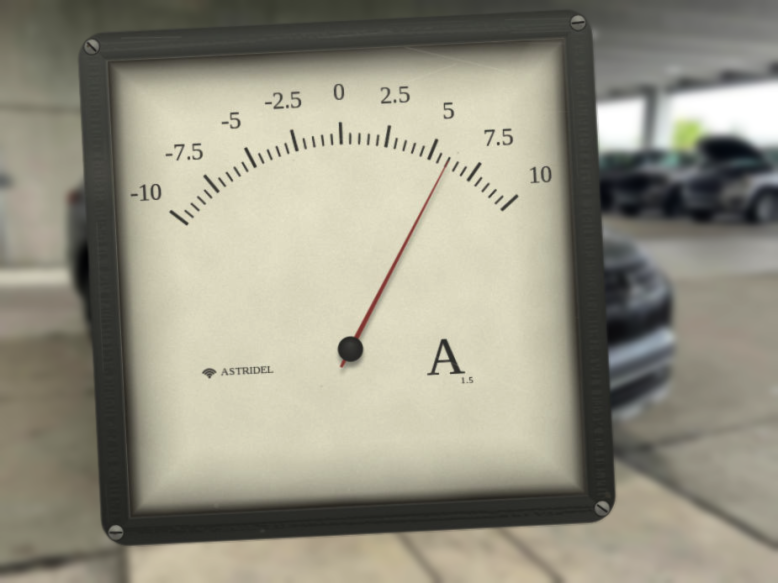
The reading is 6 A
